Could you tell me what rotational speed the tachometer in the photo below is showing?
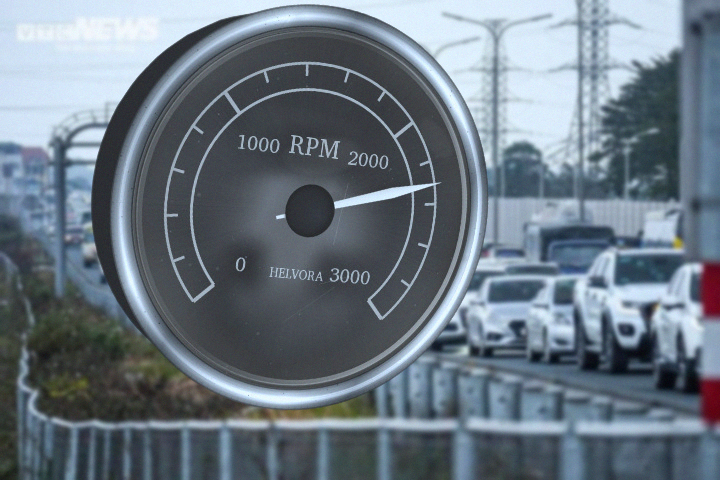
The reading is 2300 rpm
